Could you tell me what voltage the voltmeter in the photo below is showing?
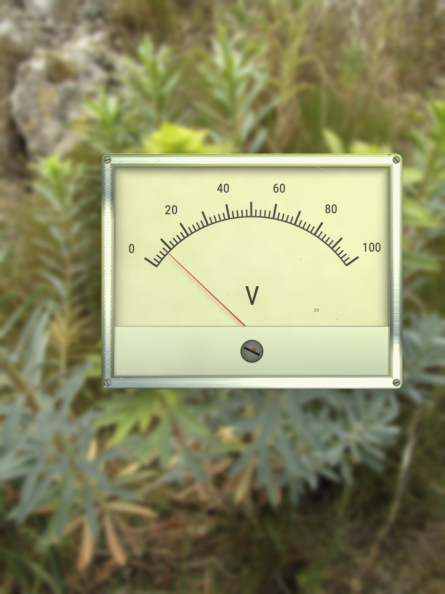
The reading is 8 V
